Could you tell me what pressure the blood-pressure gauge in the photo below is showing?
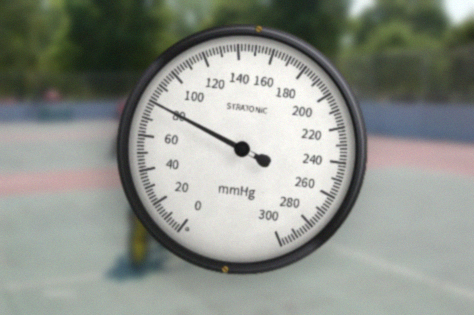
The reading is 80 mmHg
